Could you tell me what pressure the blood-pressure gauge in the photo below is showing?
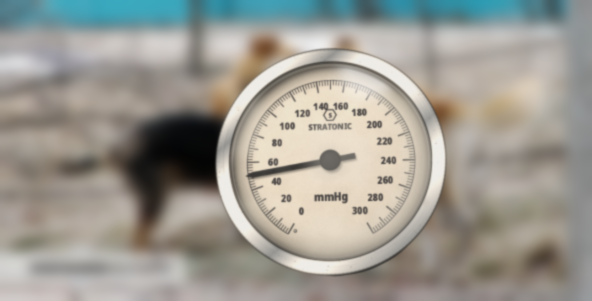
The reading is 50 mmHg
